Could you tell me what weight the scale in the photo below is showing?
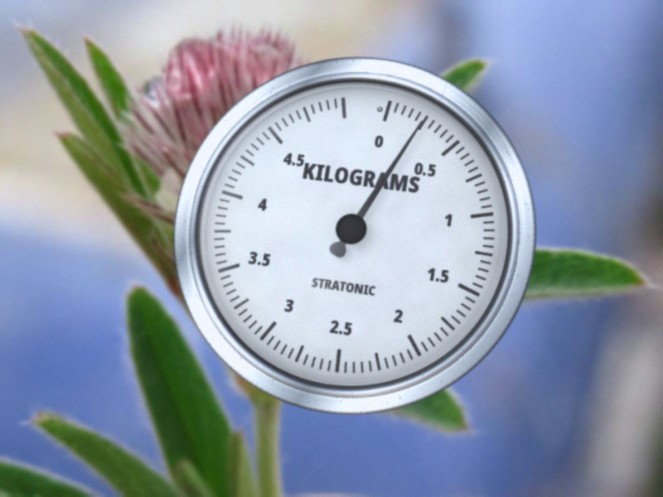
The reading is 0.25 kg
